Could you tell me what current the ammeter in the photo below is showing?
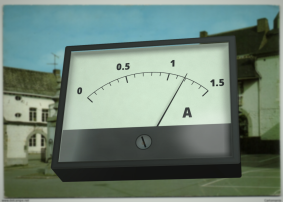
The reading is 1.2 A
